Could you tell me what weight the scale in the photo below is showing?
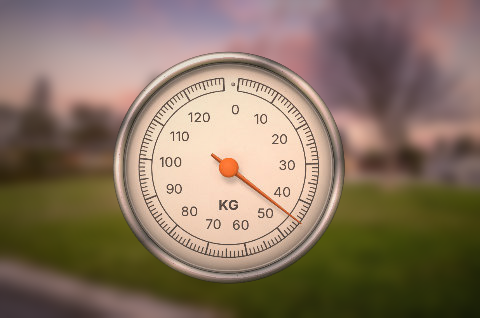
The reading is 45 kg
